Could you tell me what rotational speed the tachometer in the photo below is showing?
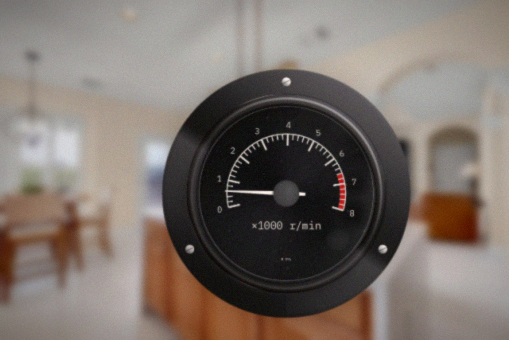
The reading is 600 rpm
